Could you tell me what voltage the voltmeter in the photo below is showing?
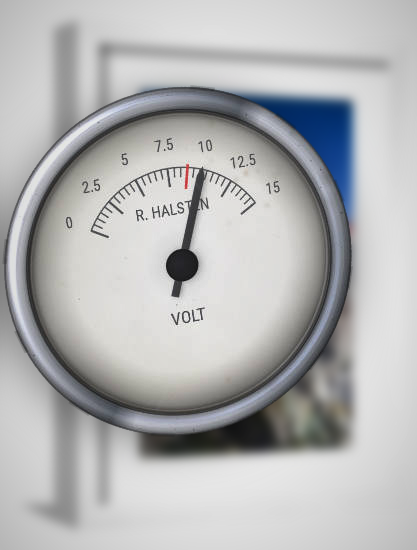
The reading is 10 V
